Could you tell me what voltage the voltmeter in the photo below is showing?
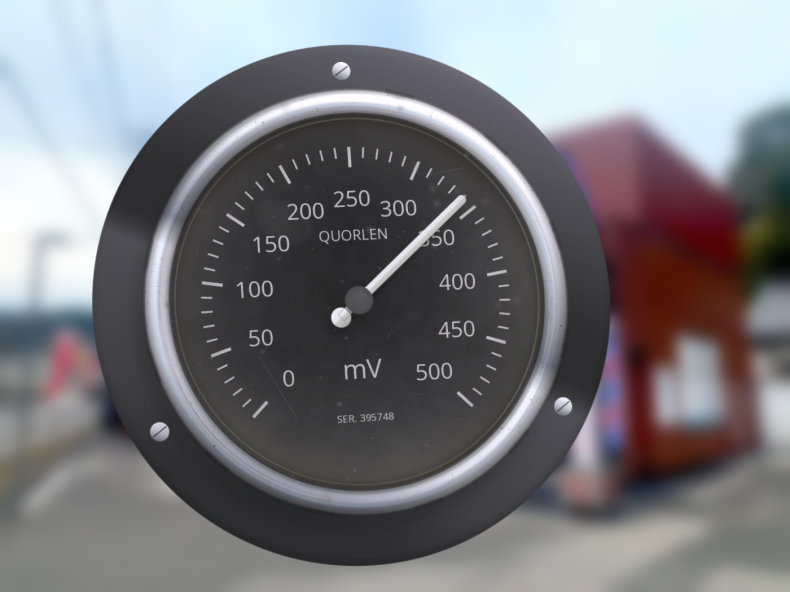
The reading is 340 mV
